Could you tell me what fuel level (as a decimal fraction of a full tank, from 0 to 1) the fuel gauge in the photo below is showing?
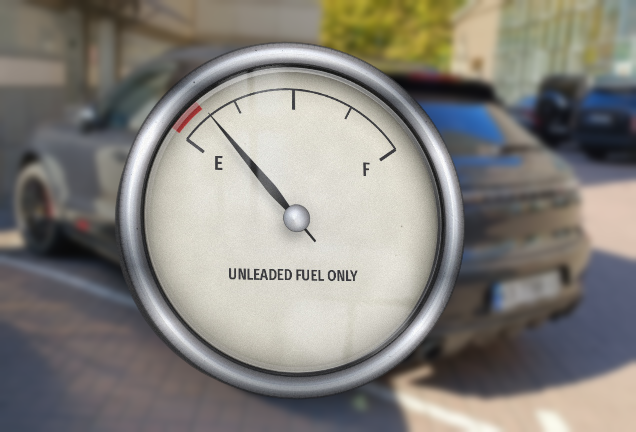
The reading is 0.125
